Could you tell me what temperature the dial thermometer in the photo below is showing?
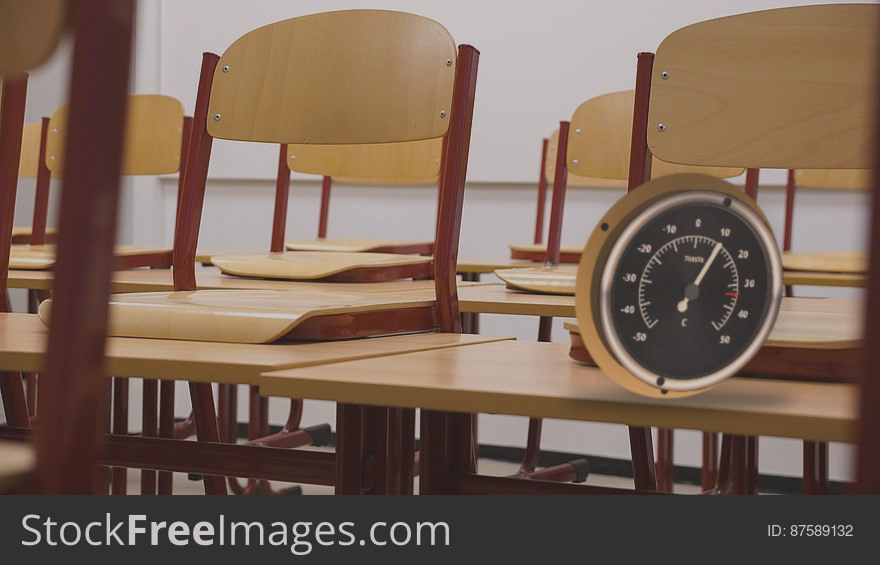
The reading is 10 °C
